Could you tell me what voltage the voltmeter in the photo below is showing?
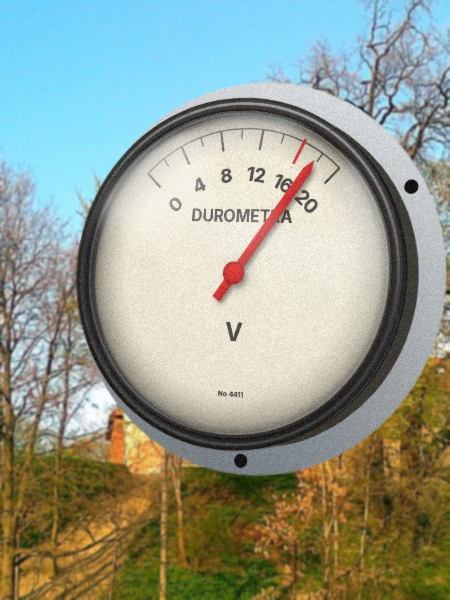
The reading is 18 V
